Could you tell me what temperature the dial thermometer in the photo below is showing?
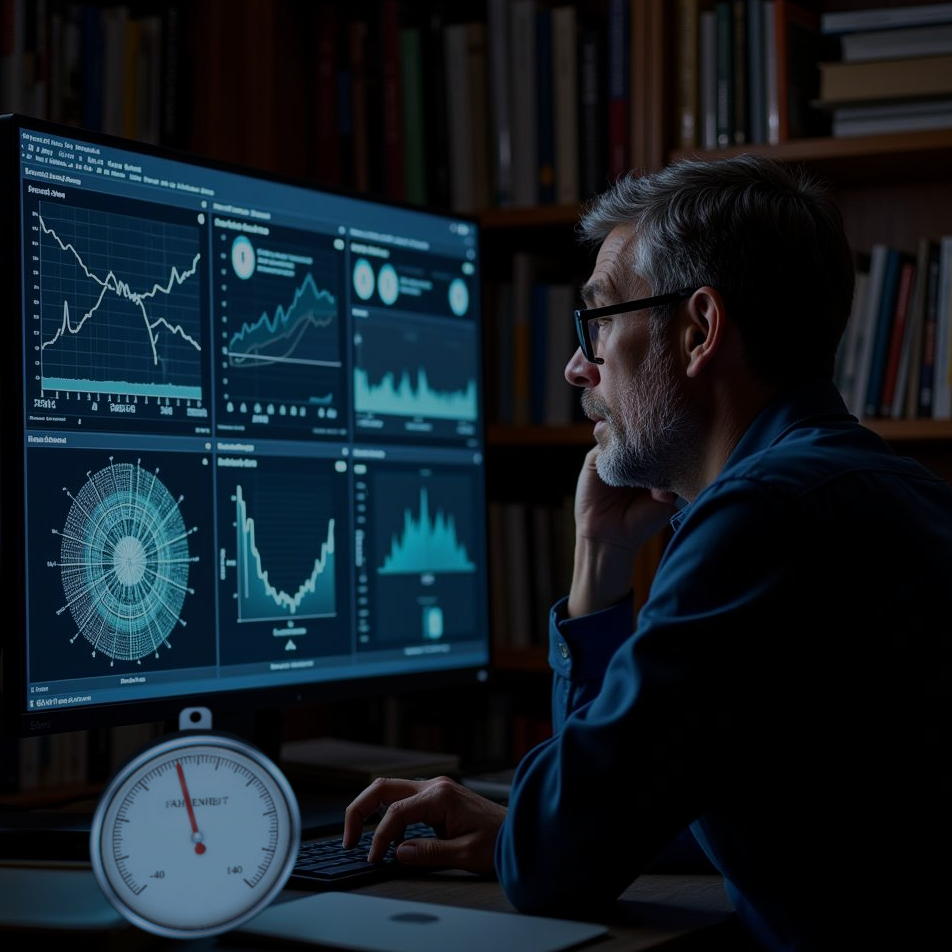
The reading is 40 °F
